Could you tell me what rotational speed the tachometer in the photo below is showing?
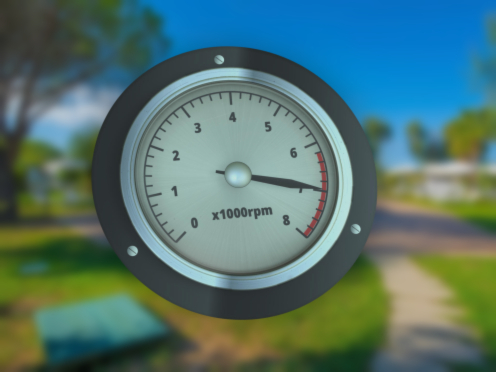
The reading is 7000 rpm
